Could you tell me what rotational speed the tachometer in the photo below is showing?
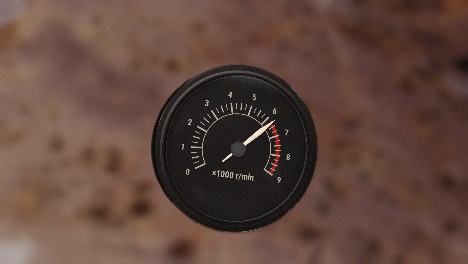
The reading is 6250 rpm
